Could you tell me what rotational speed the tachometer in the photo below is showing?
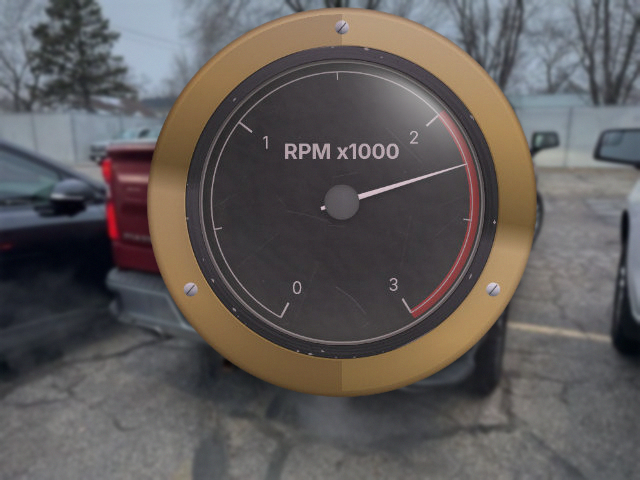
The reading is 2250 rpm
